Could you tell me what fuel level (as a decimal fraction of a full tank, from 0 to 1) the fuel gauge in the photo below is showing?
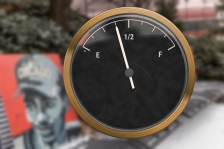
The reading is 0.375
